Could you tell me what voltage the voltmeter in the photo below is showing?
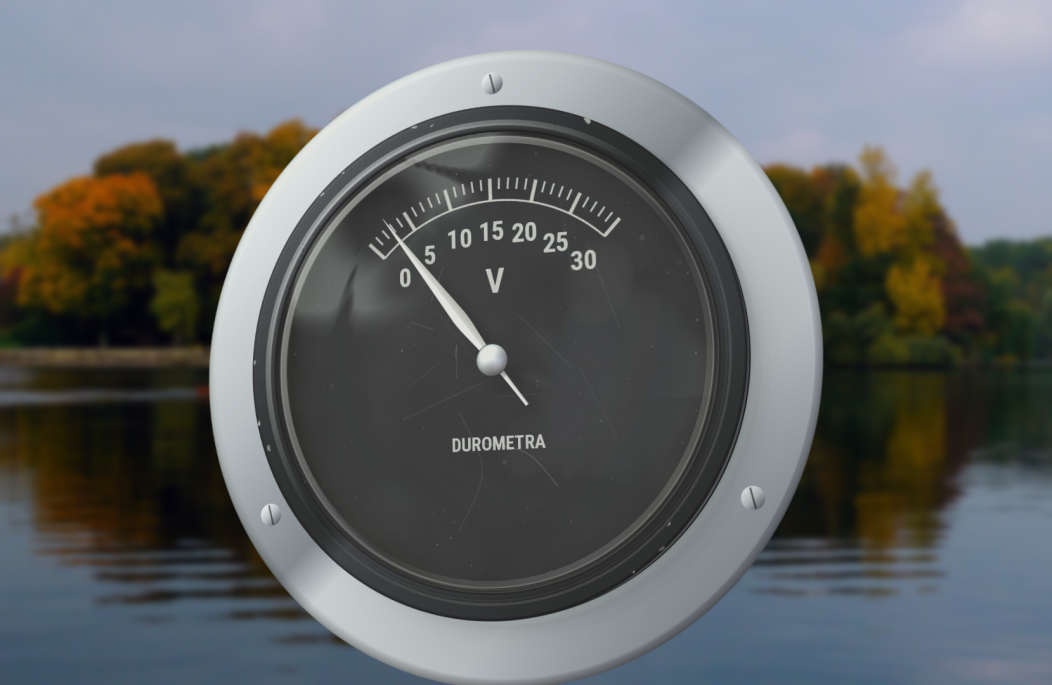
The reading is 3 V
